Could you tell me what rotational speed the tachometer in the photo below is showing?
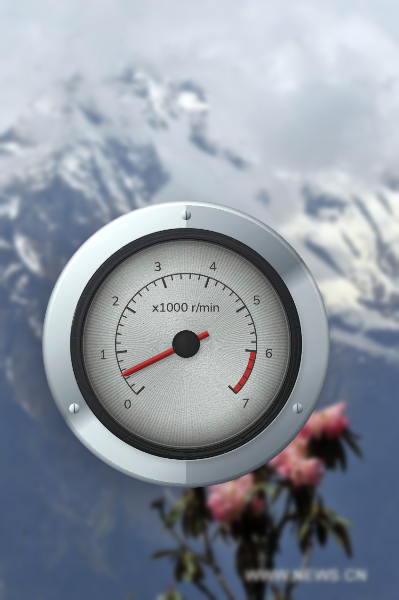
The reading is 500 rpm
